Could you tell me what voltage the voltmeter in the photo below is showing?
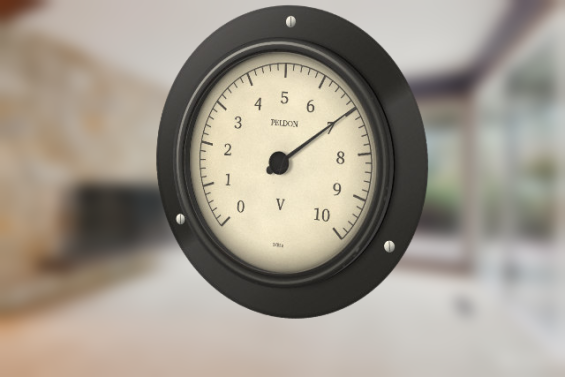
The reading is 7 V
